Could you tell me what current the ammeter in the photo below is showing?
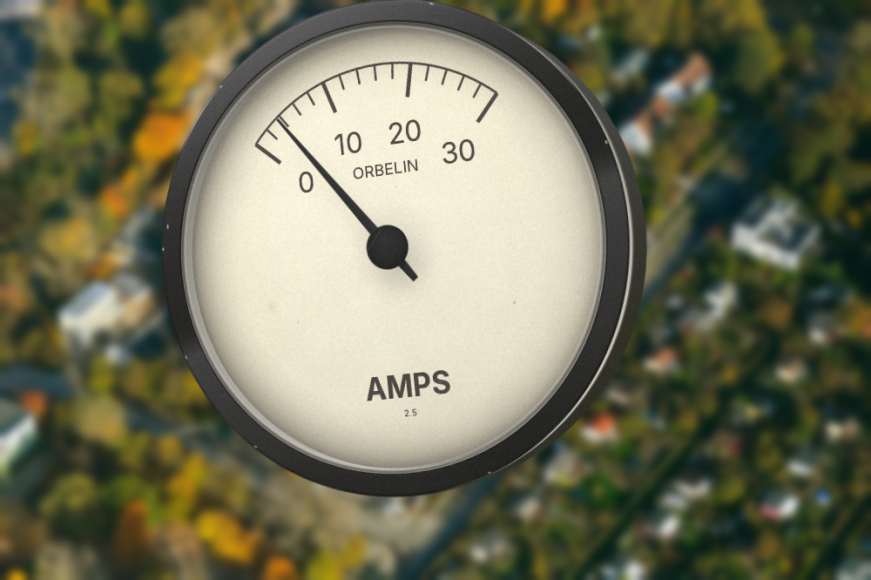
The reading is 4 A
